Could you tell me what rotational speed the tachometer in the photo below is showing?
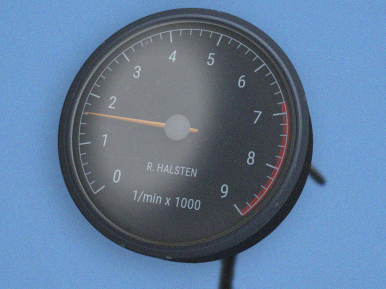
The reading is 1600 rpm
